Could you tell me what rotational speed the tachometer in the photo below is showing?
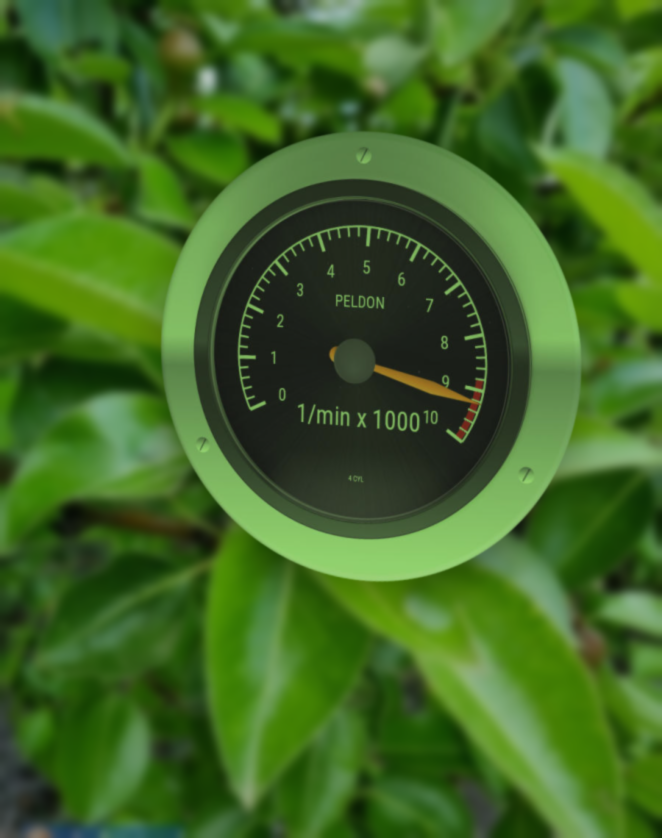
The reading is 9200 rpm
